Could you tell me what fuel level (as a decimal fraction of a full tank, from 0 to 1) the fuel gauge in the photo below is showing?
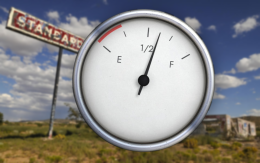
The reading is 0.625
